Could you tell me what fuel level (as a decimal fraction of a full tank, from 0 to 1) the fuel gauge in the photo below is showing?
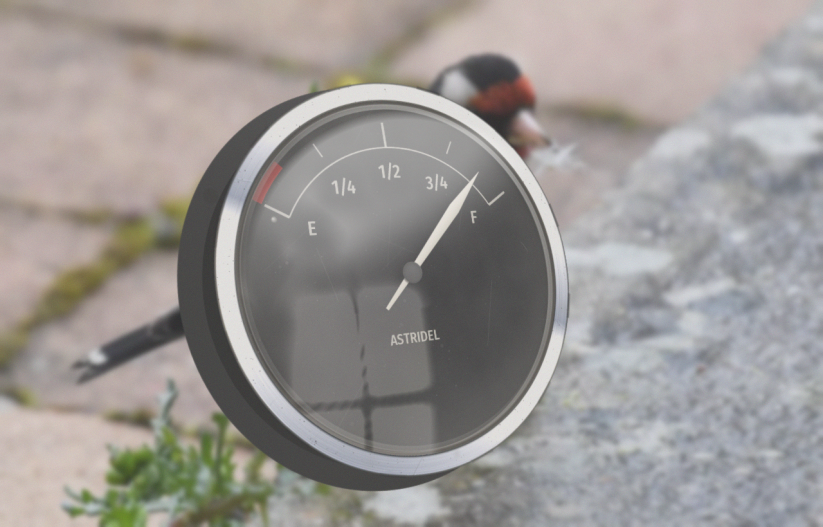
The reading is 0.875
